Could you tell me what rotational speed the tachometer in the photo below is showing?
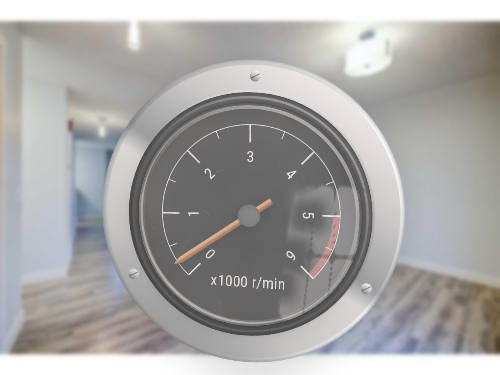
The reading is 250 rpm
